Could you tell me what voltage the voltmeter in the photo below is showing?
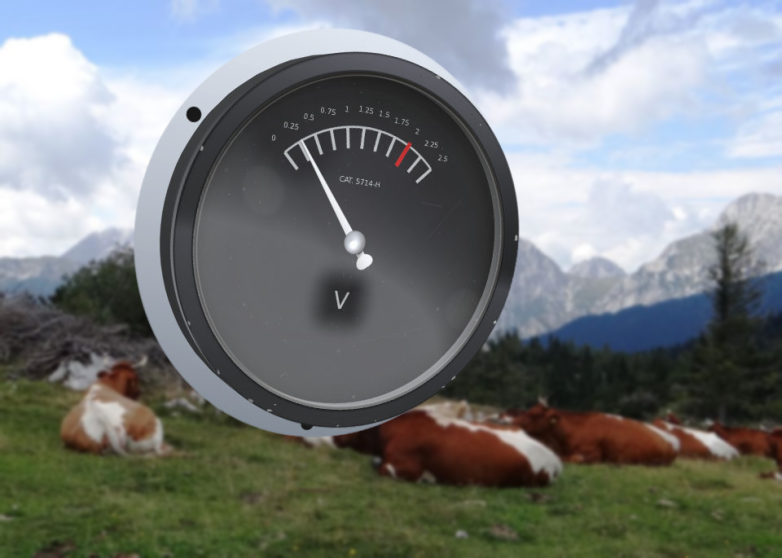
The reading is 0.25 V
